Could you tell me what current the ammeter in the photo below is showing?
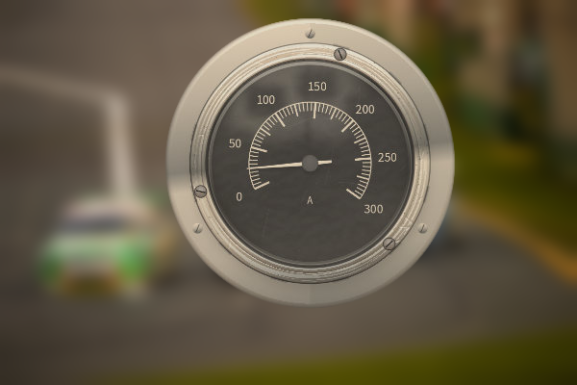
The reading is 25 A
